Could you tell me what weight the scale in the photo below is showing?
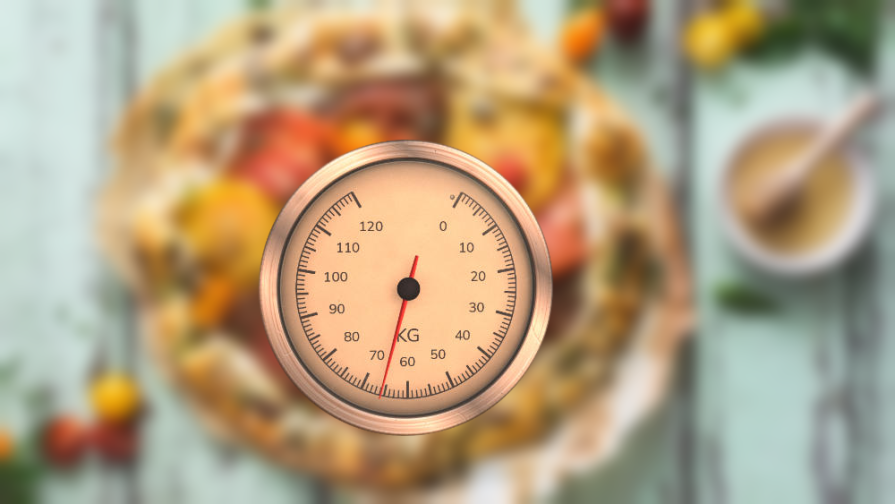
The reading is 66 kg
